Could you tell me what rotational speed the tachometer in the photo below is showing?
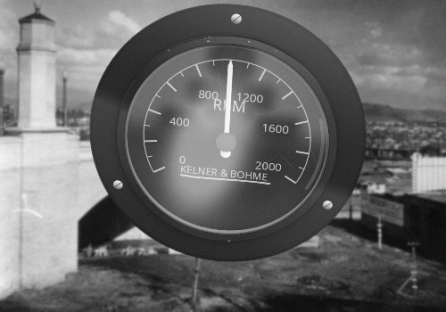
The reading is 1000 rpm
